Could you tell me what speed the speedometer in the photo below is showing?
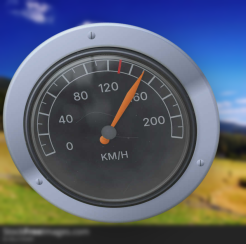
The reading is 150 km/h
